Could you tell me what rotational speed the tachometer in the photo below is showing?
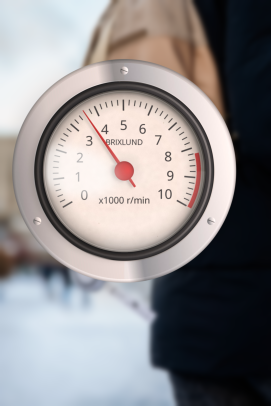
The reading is 3600 rpm
